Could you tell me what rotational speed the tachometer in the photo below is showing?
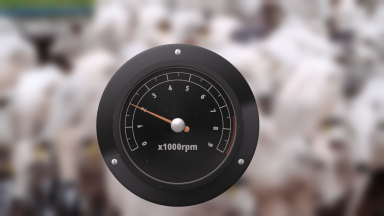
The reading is 2000 rpm
